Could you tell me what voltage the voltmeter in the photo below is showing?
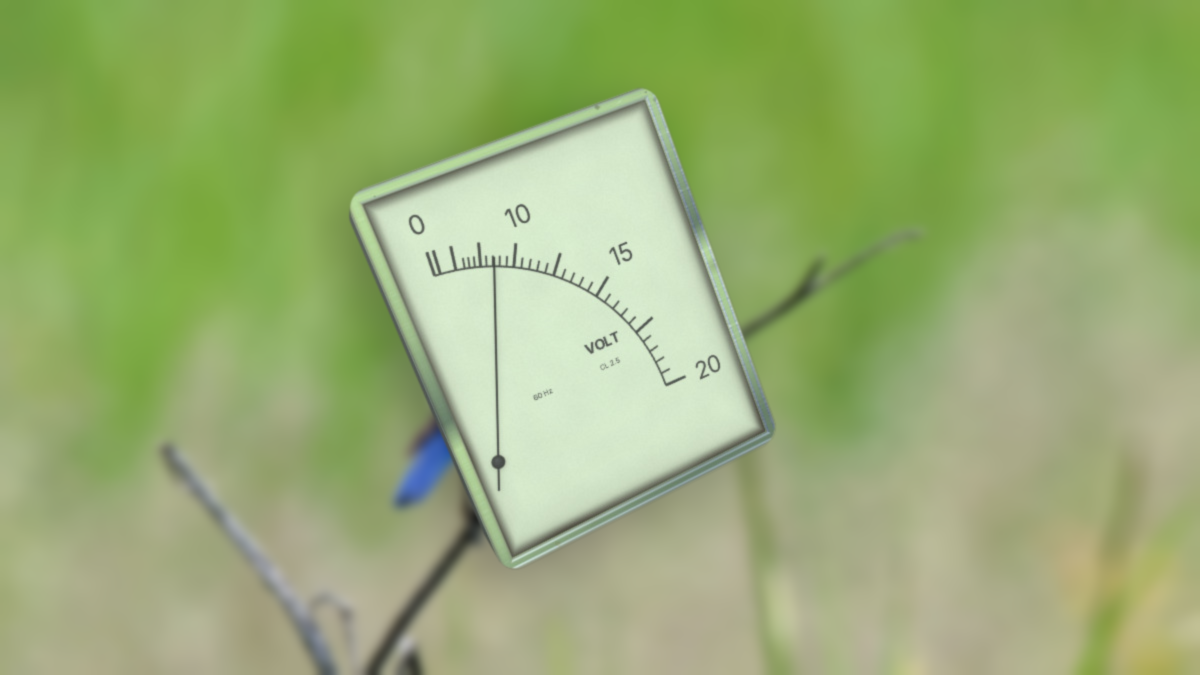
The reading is 8.5 V
